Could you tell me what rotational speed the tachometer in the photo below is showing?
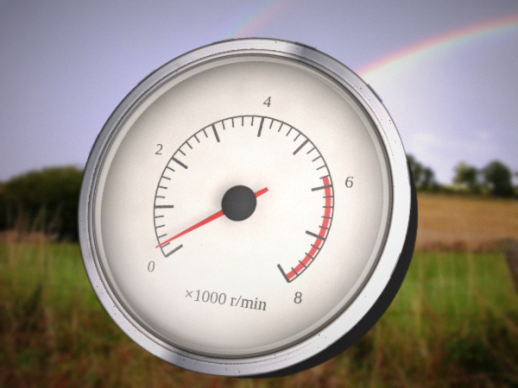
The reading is 200 rpm
